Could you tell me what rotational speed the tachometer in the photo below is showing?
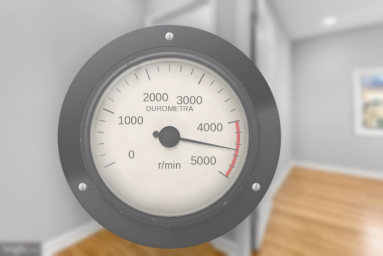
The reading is 4500 rpm
